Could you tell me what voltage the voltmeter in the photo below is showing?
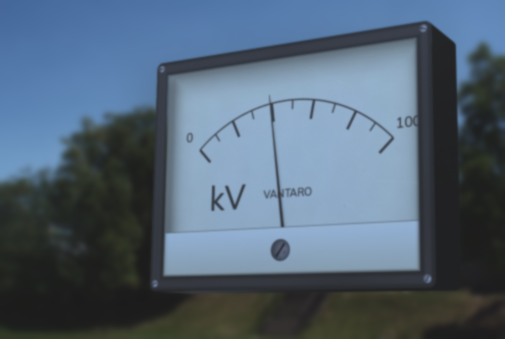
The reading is 40 kV
